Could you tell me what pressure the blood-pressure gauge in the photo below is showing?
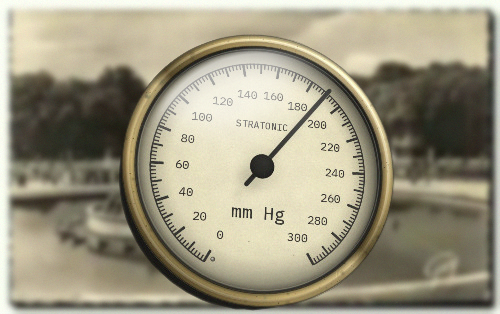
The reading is 190 mmHg
